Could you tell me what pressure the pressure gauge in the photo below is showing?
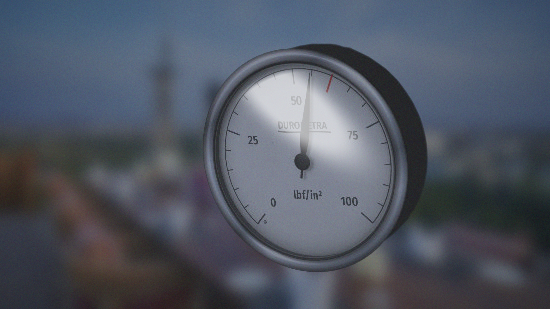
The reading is 55 psi
